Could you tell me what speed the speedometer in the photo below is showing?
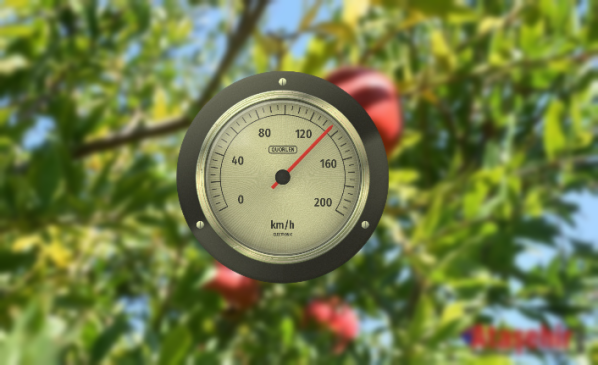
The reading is 135 km/h
